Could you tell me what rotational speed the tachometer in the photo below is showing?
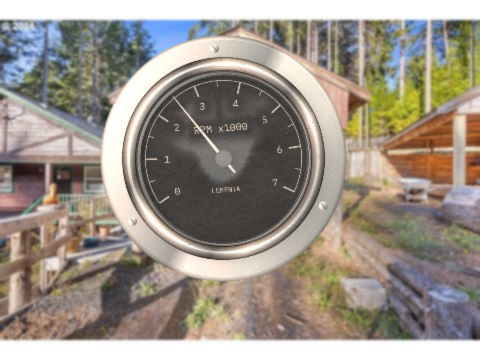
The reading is 2500 rpm
